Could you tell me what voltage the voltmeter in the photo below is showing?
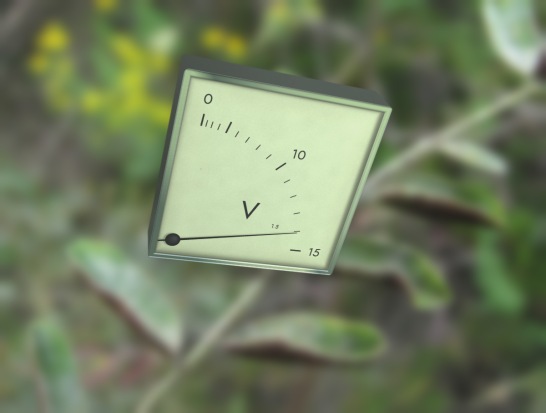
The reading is 14 V
